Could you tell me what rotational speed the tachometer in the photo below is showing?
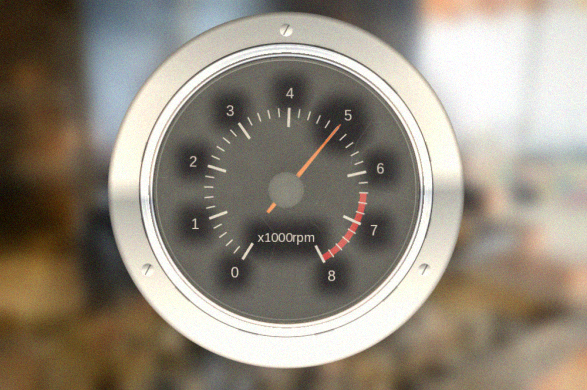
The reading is 5000 rpm
